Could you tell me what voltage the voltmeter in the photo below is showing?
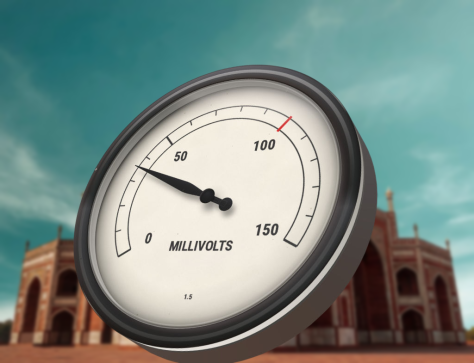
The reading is 35 mV
